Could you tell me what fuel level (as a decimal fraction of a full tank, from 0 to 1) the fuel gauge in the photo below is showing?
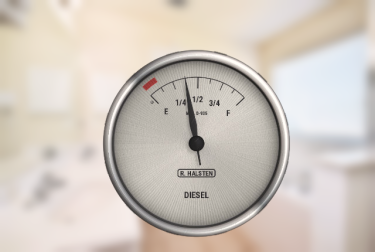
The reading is 0.375
